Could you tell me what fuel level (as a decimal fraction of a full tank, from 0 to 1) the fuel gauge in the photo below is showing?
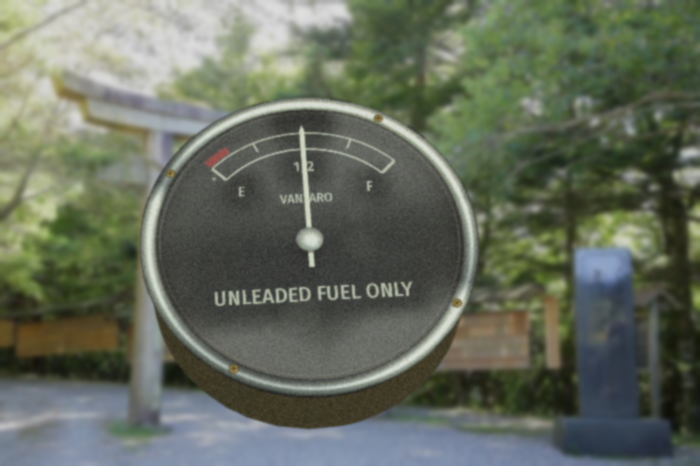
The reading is 0.5
